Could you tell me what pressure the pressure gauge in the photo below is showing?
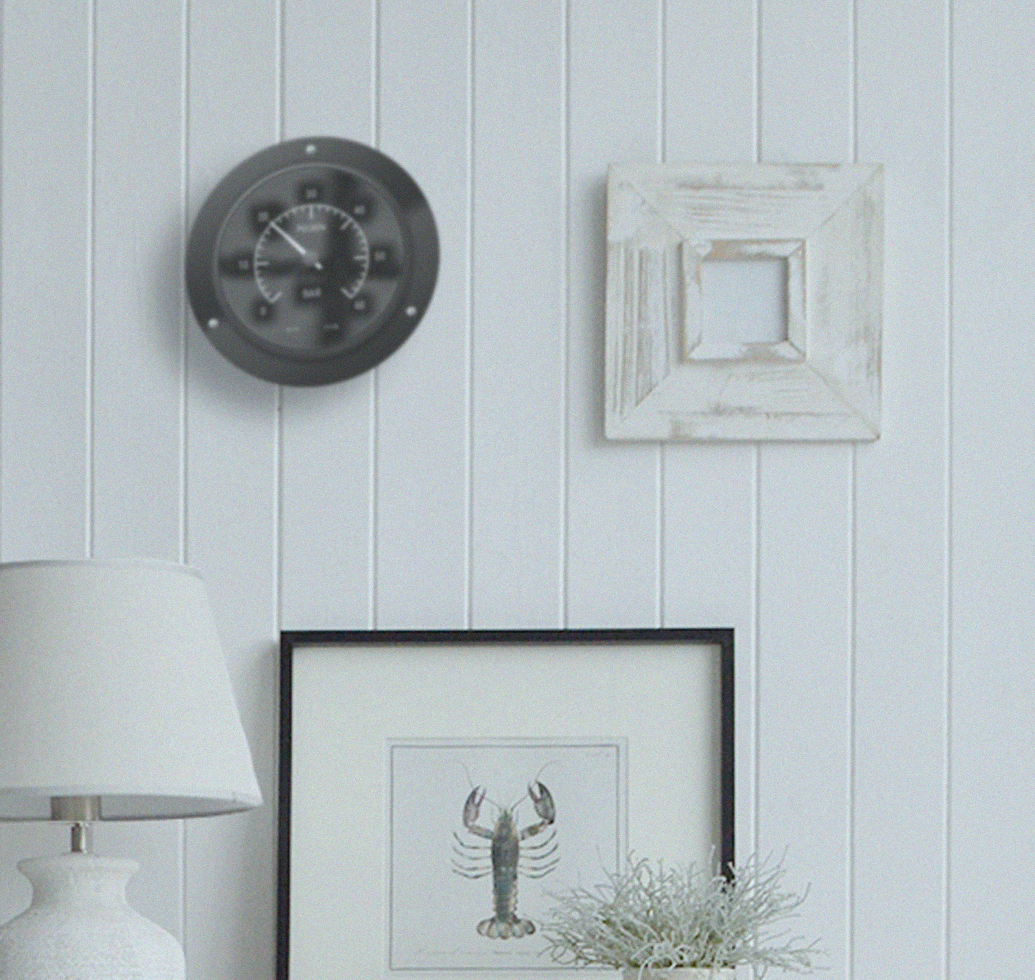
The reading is 20 bar
